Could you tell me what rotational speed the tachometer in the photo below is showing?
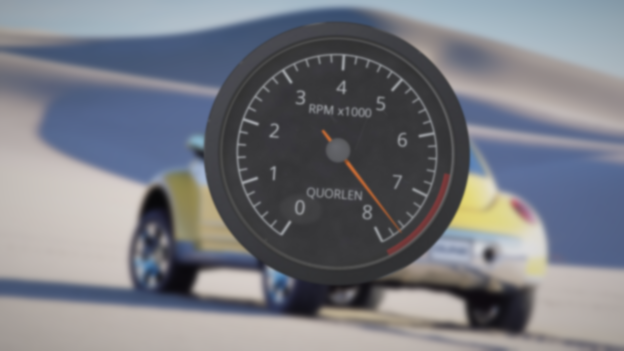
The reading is 7700 rpm
